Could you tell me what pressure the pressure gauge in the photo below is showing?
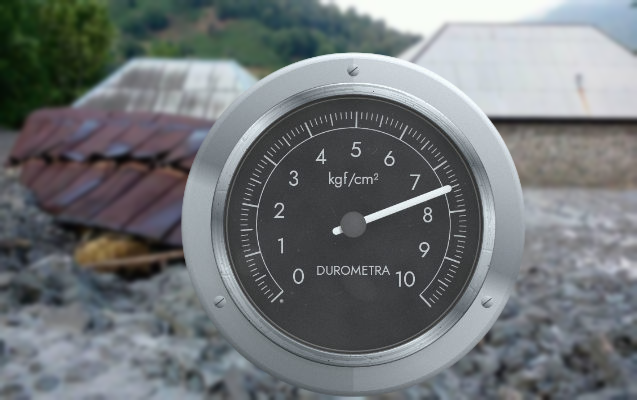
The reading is 7.5 kg/cm²
